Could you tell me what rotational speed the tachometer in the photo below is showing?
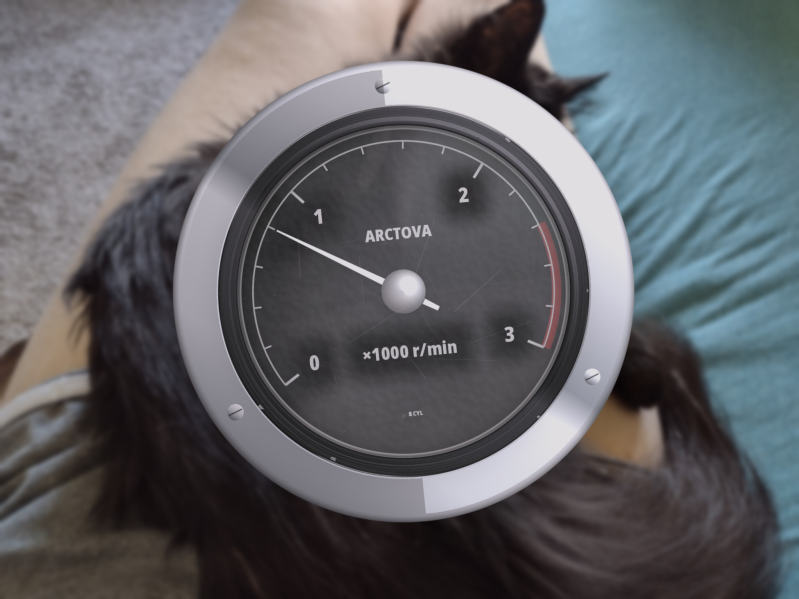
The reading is 800 rpm
